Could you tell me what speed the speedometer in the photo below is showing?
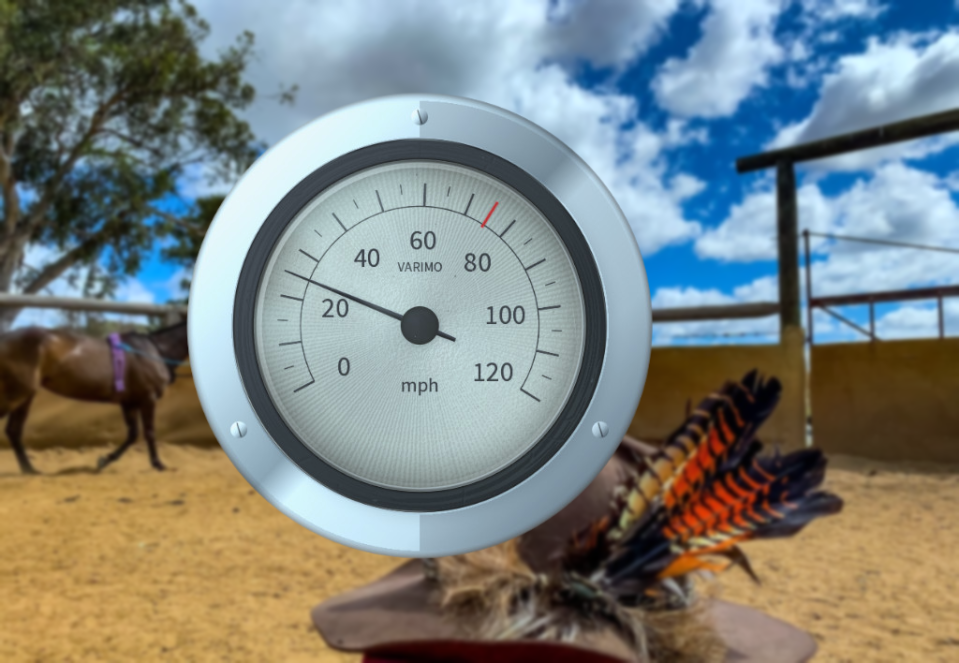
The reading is 25 mph
